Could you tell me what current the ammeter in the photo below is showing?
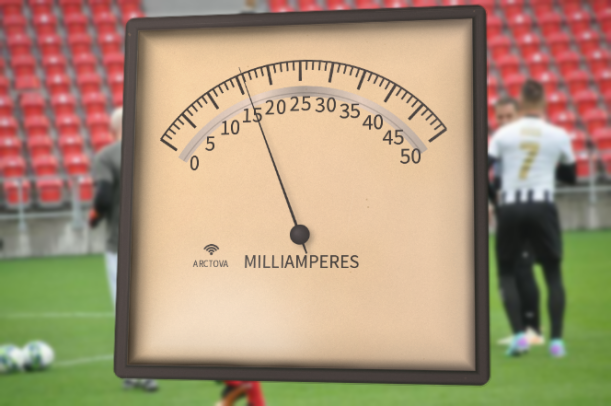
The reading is 16 mA
